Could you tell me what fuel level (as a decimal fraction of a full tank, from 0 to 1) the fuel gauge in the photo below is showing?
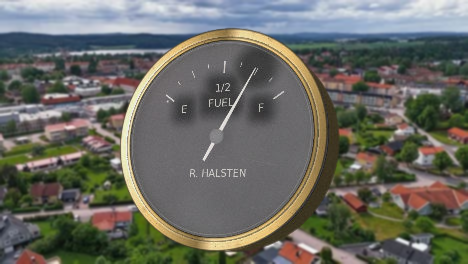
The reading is 0.75
